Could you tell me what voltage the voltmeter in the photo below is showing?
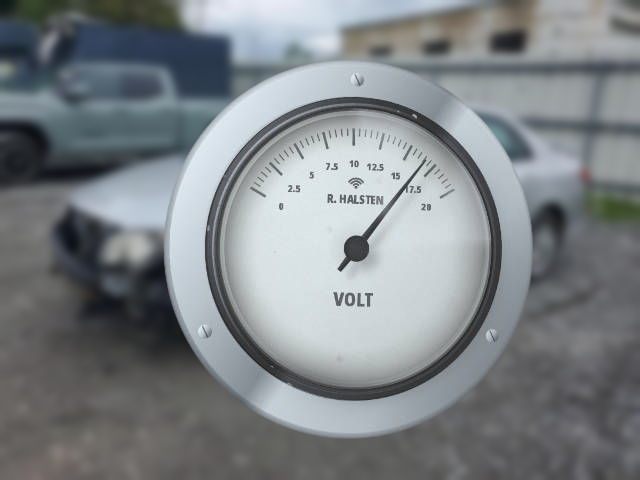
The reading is 16.5 V
